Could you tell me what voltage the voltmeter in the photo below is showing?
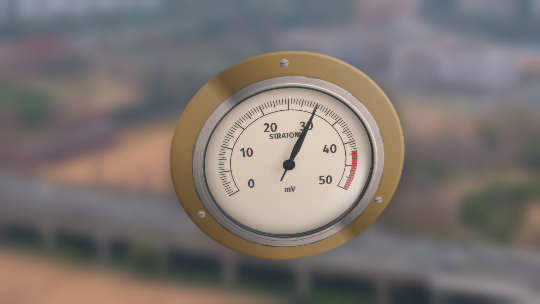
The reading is 30 mV
